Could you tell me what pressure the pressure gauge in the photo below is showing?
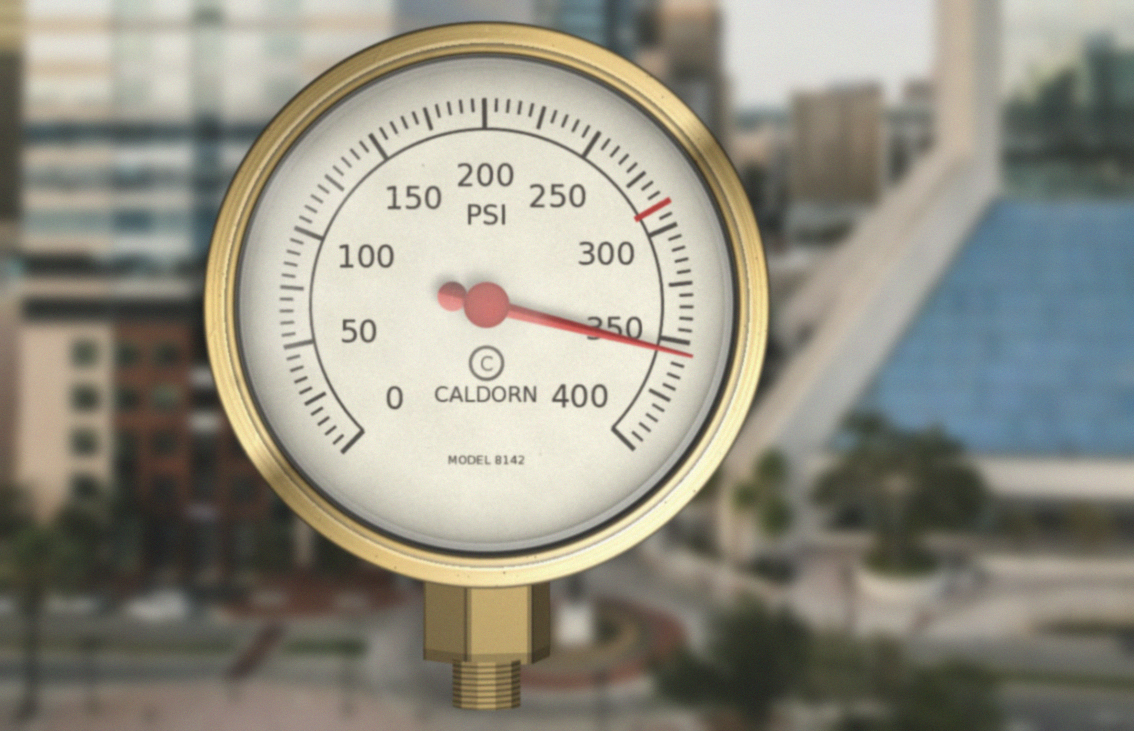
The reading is 355 psi
